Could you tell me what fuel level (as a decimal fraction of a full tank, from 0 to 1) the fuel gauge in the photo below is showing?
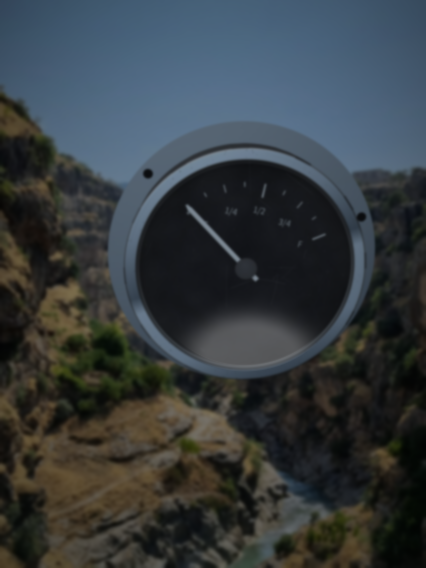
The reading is 0
